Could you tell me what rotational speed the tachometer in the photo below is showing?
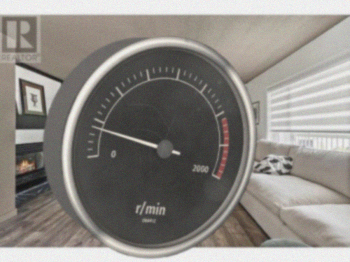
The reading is 200 rpm
